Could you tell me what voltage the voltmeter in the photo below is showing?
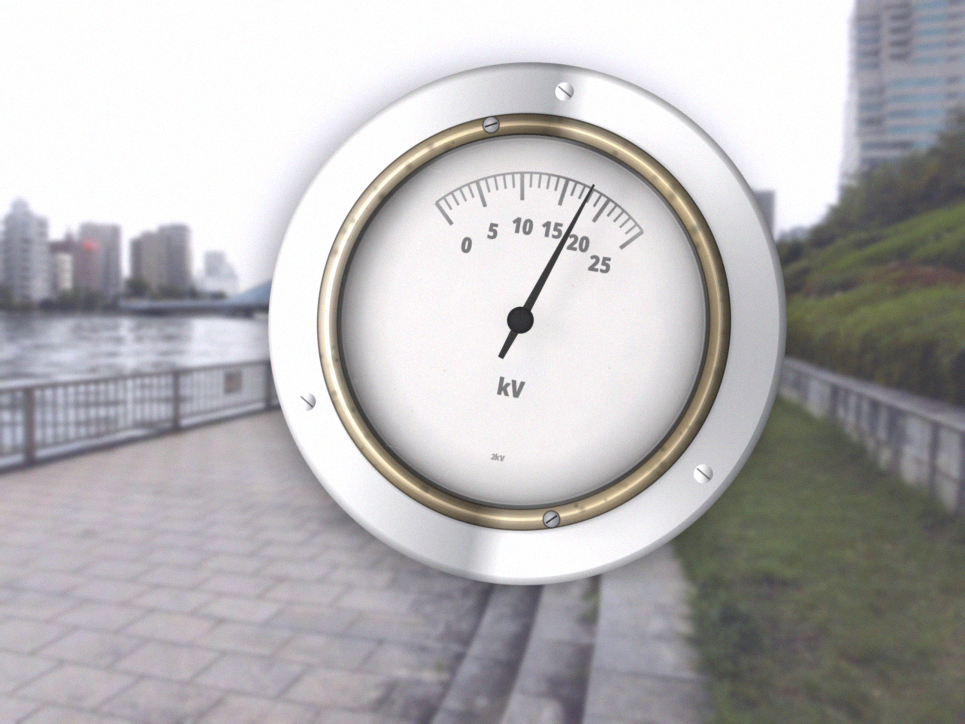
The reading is 18 kV
